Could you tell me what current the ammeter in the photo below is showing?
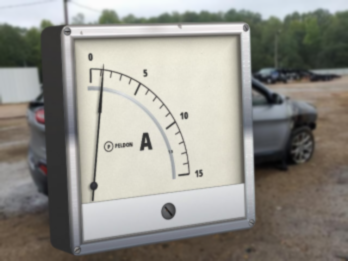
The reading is 1 A
